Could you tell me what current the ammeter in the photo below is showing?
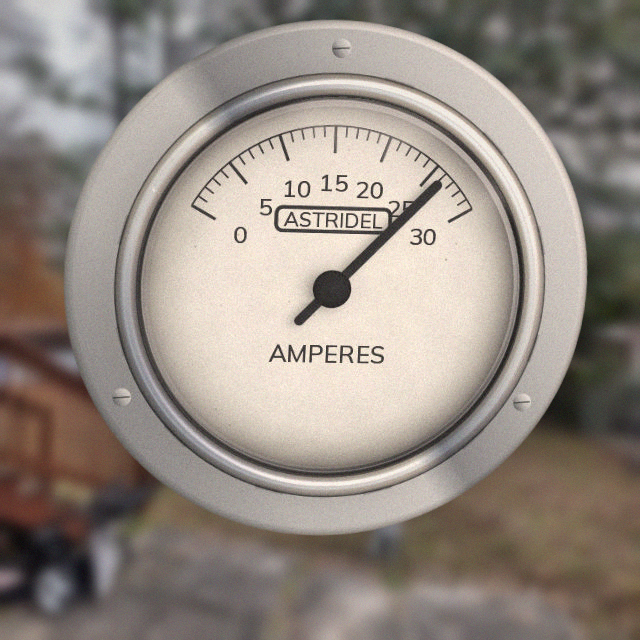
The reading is 26 A
